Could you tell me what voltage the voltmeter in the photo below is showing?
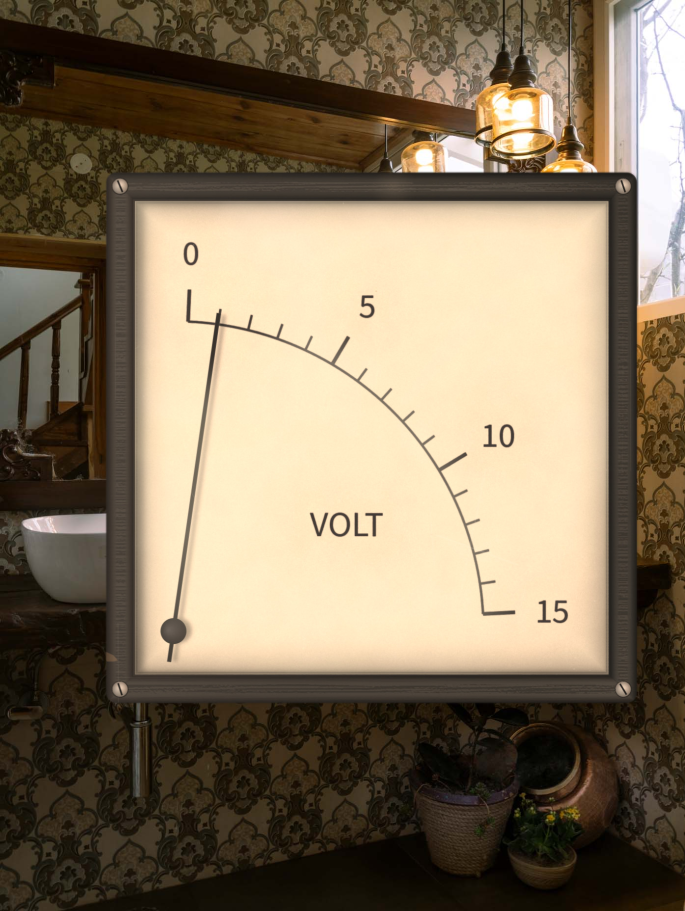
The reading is 1 V
